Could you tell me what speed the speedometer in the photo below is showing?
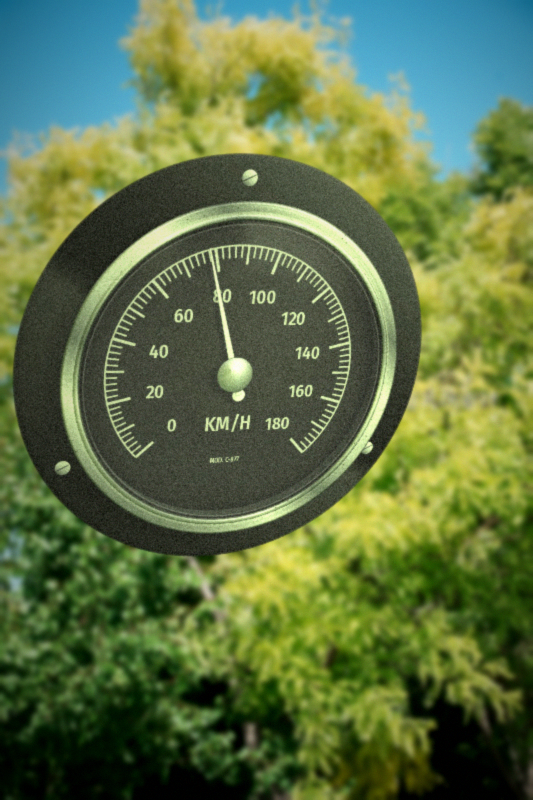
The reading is 78 km/h
